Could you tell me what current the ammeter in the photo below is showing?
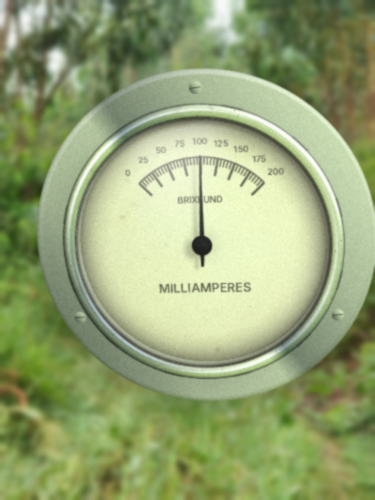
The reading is 100 mA
